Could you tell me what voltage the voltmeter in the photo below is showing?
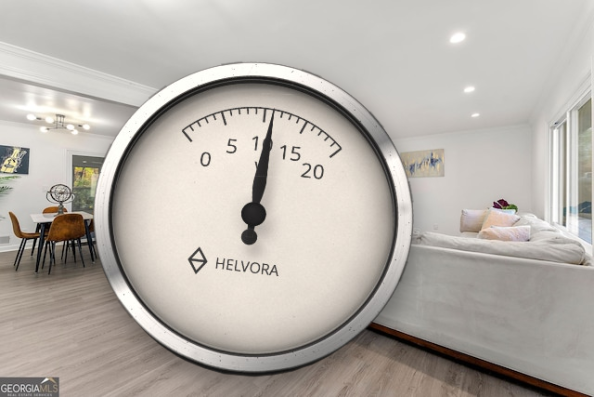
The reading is 11 V
